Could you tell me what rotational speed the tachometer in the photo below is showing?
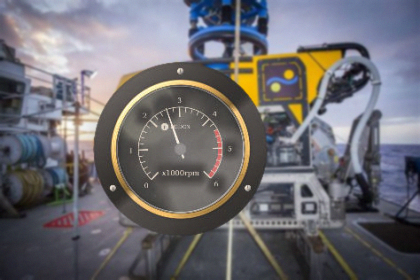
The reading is 2600 rpm
